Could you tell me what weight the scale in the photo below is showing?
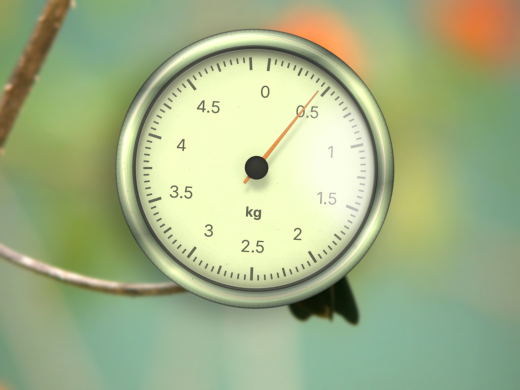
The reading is 0.45 kg
